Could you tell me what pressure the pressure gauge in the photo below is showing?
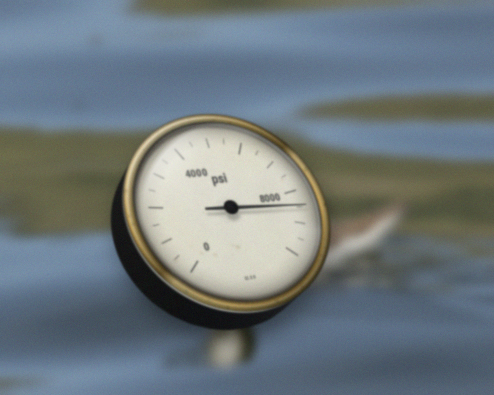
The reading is 8500 psi
